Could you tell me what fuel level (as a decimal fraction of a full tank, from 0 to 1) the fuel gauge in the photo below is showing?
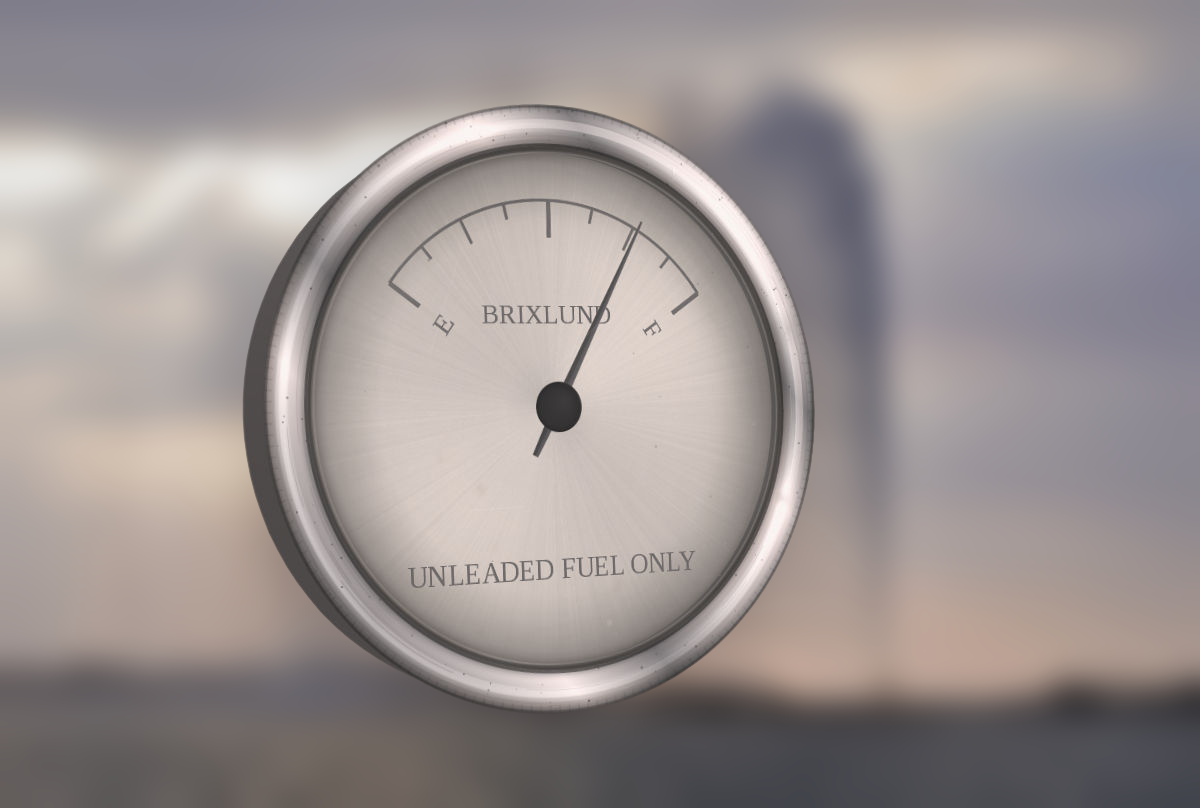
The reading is 0.75
